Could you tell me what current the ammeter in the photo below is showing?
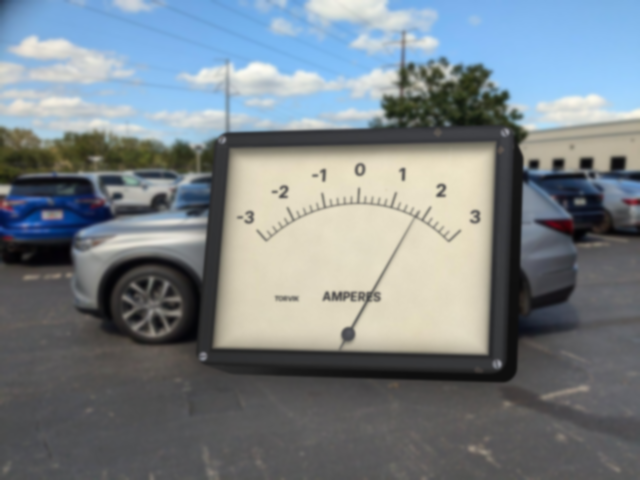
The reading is 1.8 A
